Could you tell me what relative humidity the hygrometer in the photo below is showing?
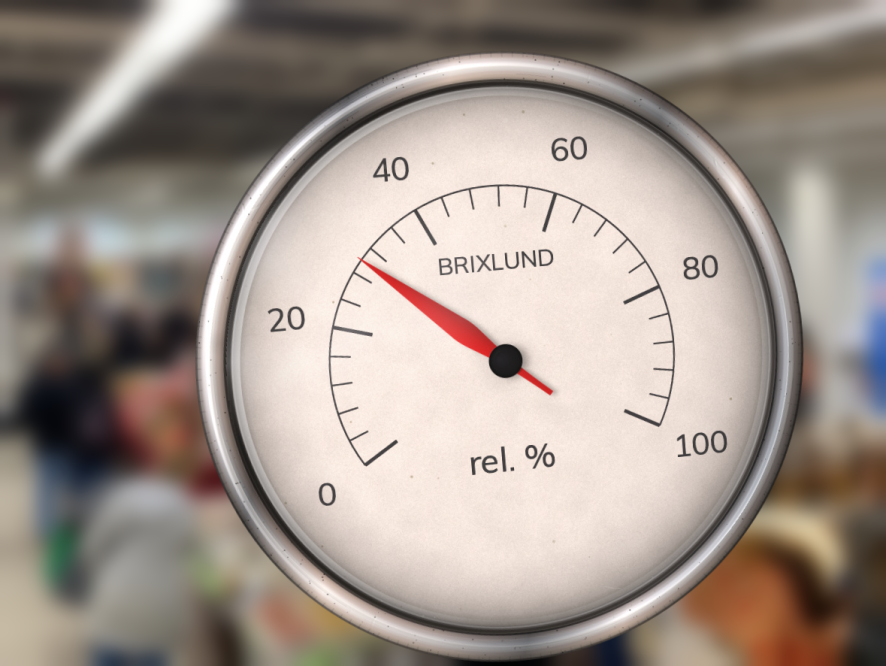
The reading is 30 %
